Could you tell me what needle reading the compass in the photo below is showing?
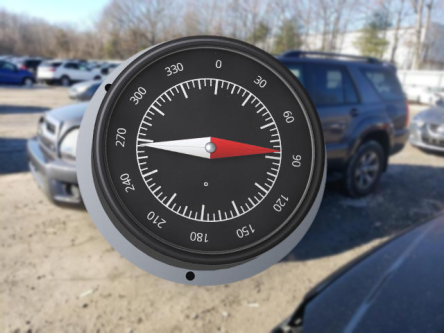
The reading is 85 °
